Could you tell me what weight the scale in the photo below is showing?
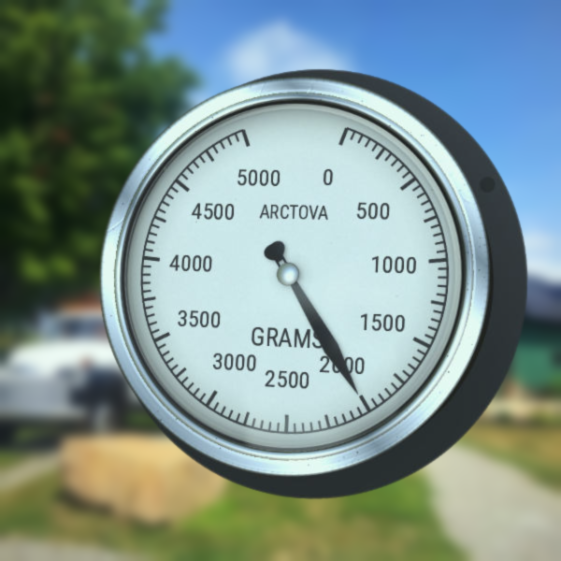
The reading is 2000 g
